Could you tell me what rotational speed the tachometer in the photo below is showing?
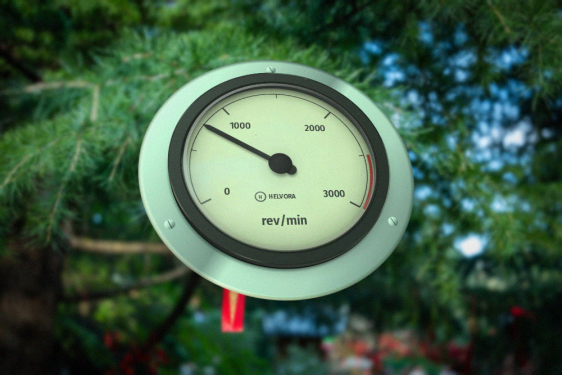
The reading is 750 rpm
